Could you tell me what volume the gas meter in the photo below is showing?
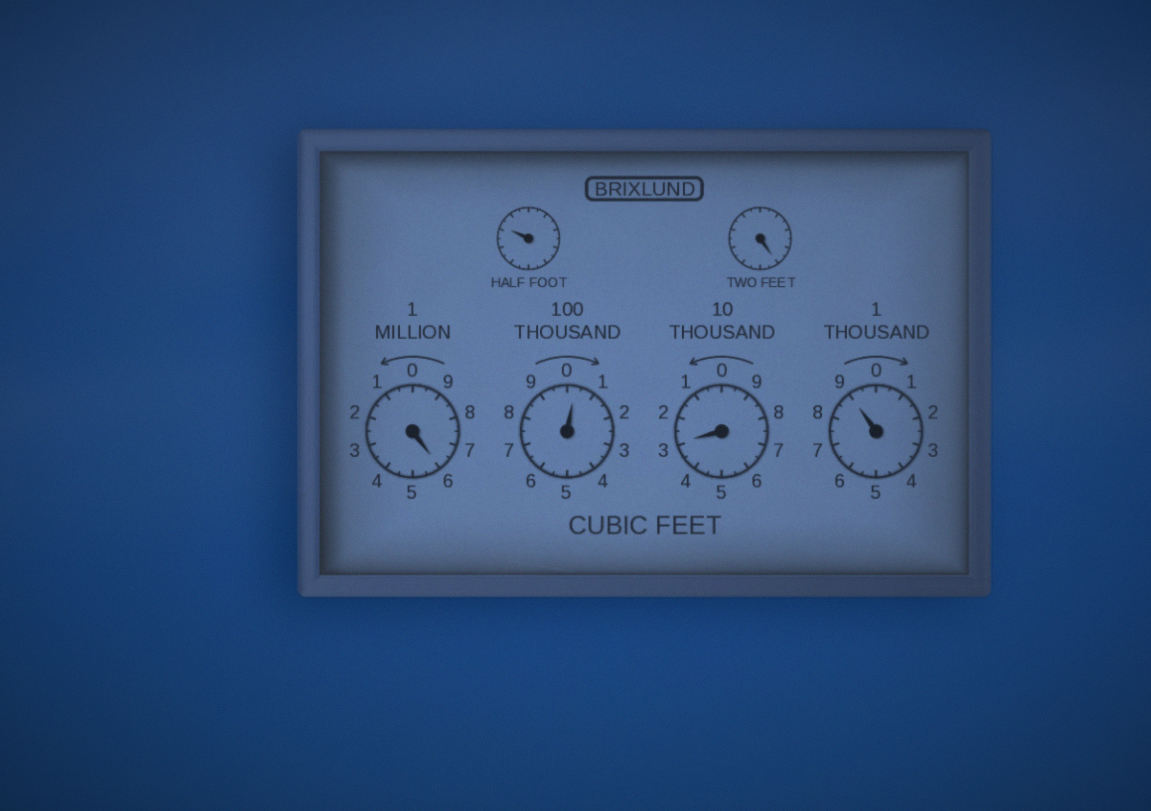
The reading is 602900 ft³
